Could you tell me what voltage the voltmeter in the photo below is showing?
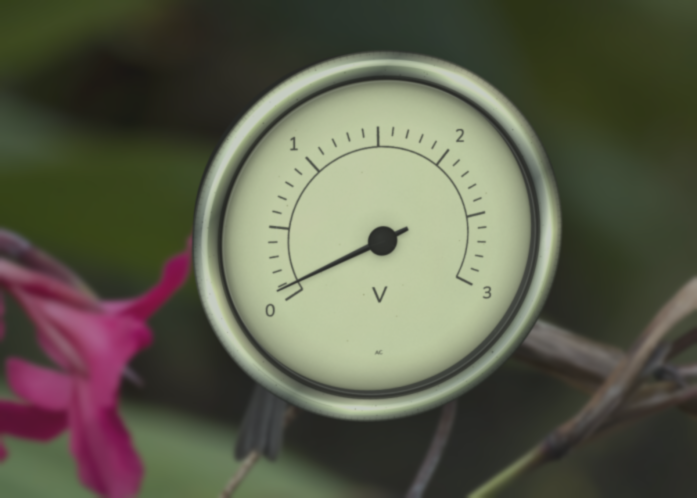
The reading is 0.1 V
